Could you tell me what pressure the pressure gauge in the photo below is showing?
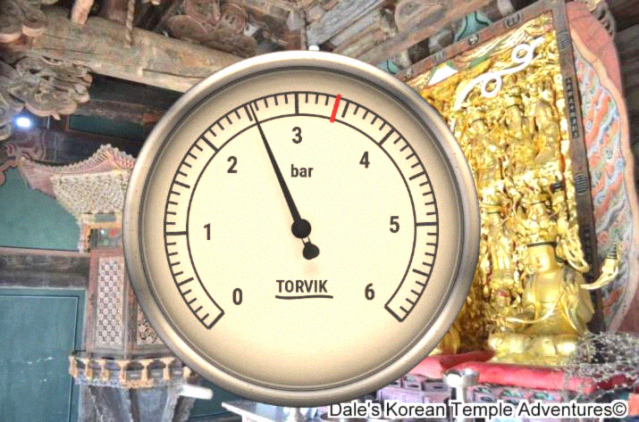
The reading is 2.55 bar
